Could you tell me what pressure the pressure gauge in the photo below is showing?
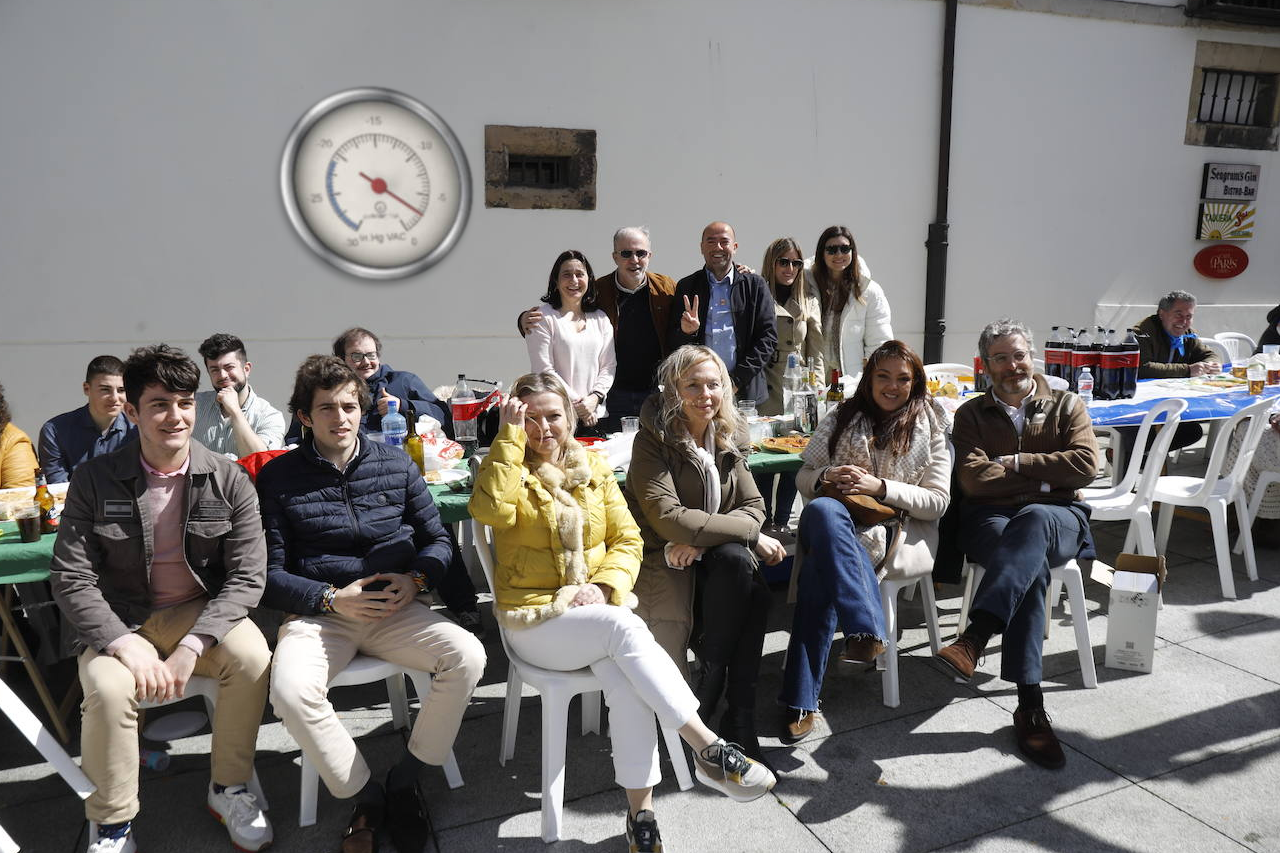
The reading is -2.5 inHg
